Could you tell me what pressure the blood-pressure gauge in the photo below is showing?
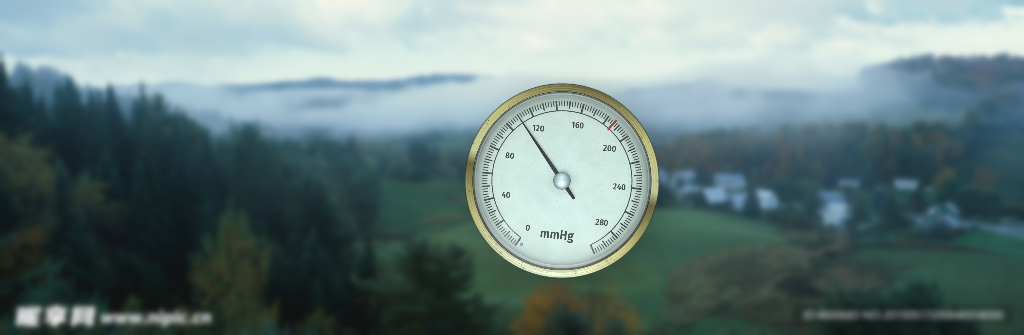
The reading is 110 mmHg
